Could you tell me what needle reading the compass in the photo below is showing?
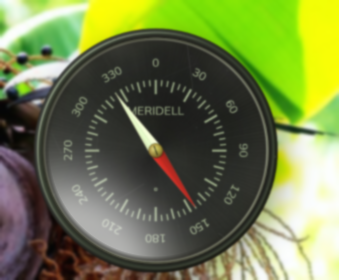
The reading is 145 °
